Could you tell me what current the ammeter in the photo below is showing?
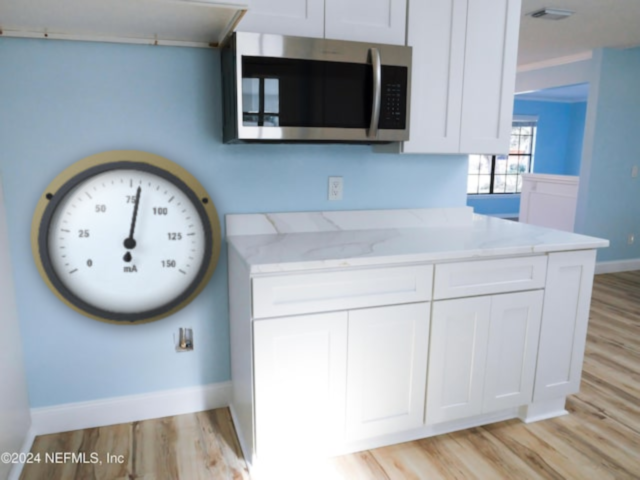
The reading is 80 mA
